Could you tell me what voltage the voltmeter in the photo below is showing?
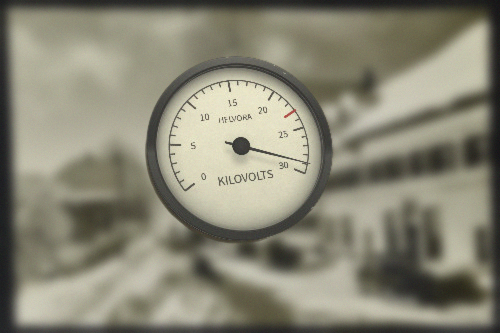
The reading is 29 kV
